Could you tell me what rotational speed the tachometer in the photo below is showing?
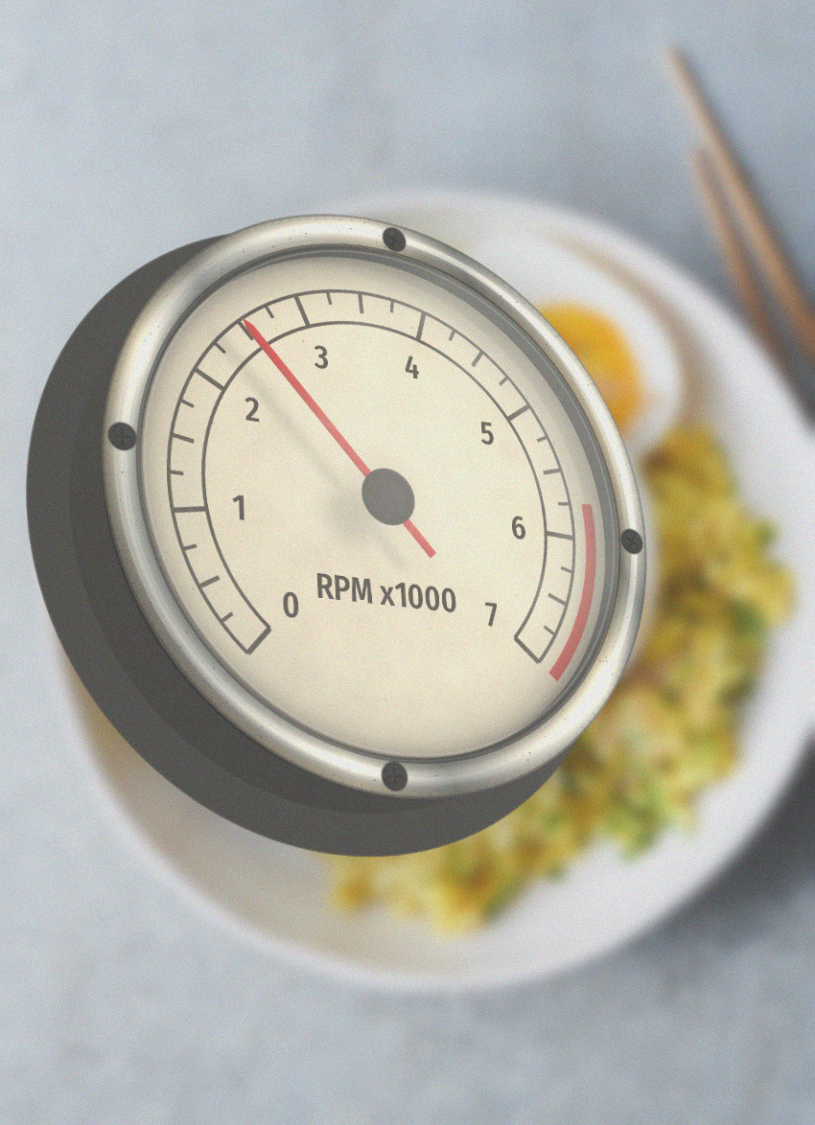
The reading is 2500 rpm
